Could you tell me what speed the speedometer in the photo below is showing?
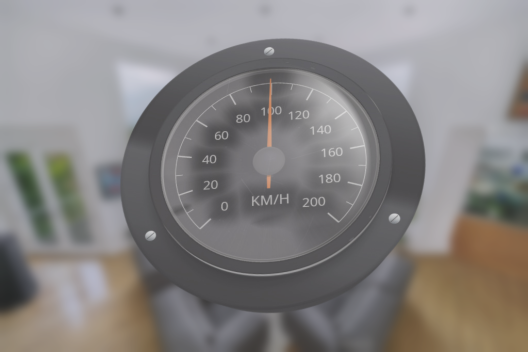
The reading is 100 km/h
